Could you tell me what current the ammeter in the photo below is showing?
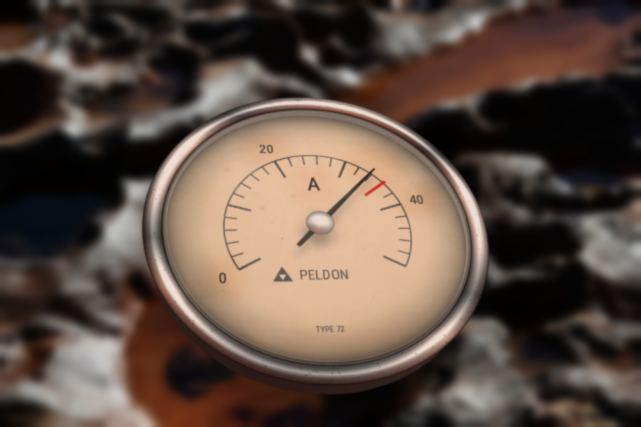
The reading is 34 A
